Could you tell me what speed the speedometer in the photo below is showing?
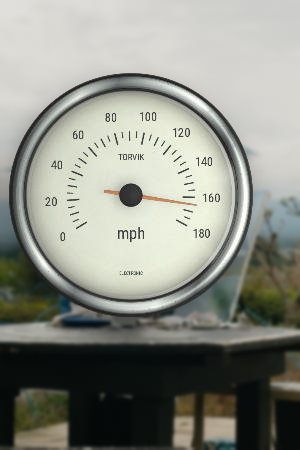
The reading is 165 mph
